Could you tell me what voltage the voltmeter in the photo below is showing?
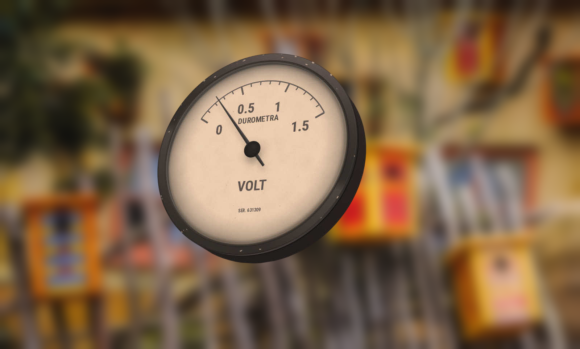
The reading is 0.25 V
